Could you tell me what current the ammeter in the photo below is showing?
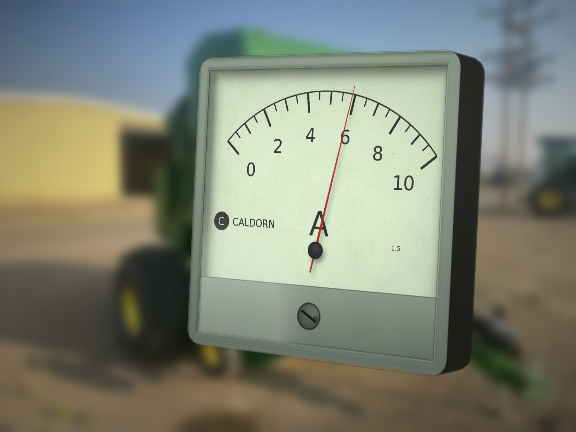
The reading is 6 A
